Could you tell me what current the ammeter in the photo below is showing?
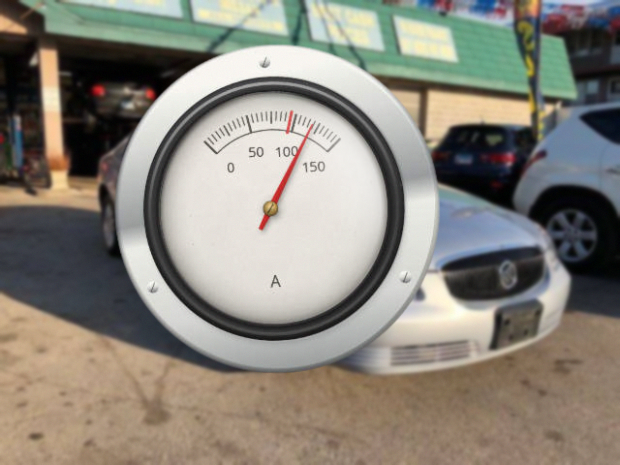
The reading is 120 A
